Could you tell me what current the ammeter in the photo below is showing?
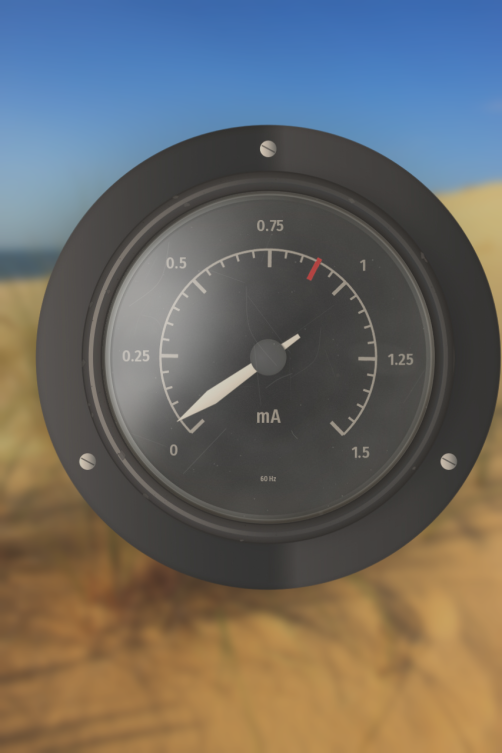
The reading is 0.05 mA
